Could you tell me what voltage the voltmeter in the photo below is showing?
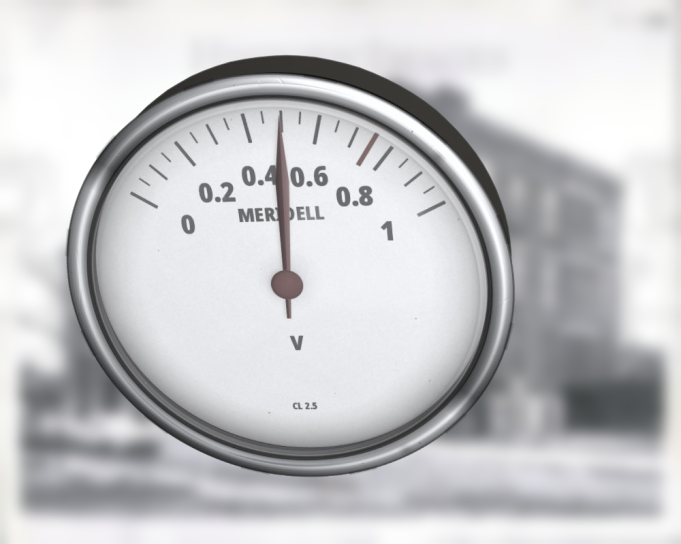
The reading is 0.5 V
